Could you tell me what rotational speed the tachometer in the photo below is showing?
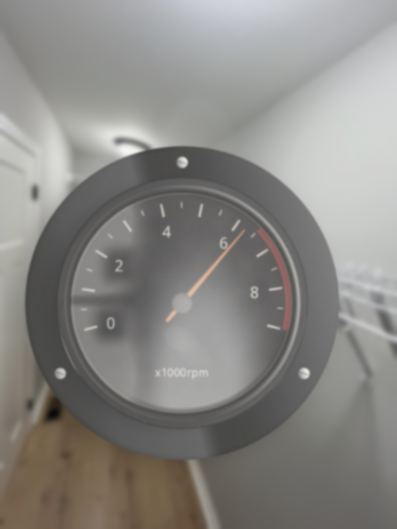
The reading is 6250 rpm
